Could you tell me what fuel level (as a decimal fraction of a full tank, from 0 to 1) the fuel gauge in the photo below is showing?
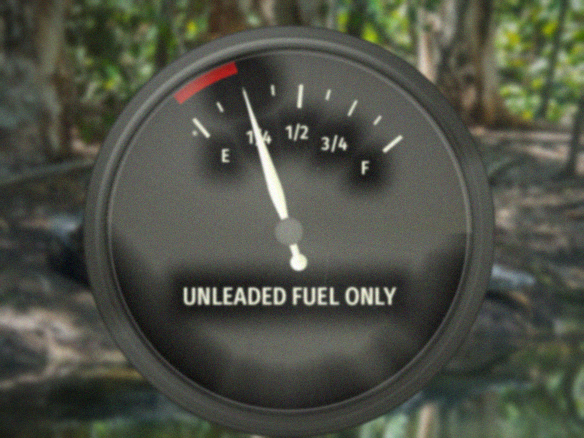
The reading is 0.25
